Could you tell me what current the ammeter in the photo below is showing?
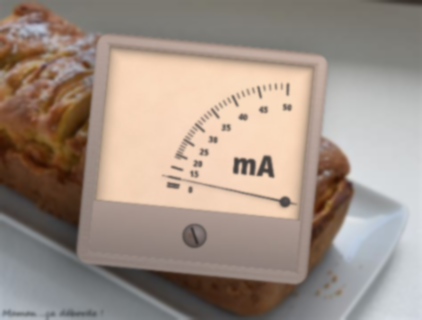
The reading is 10 mA
